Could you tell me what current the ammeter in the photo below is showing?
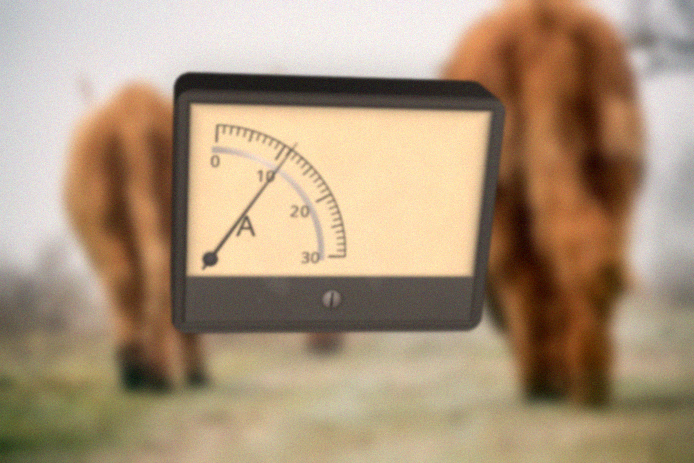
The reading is 11 A
